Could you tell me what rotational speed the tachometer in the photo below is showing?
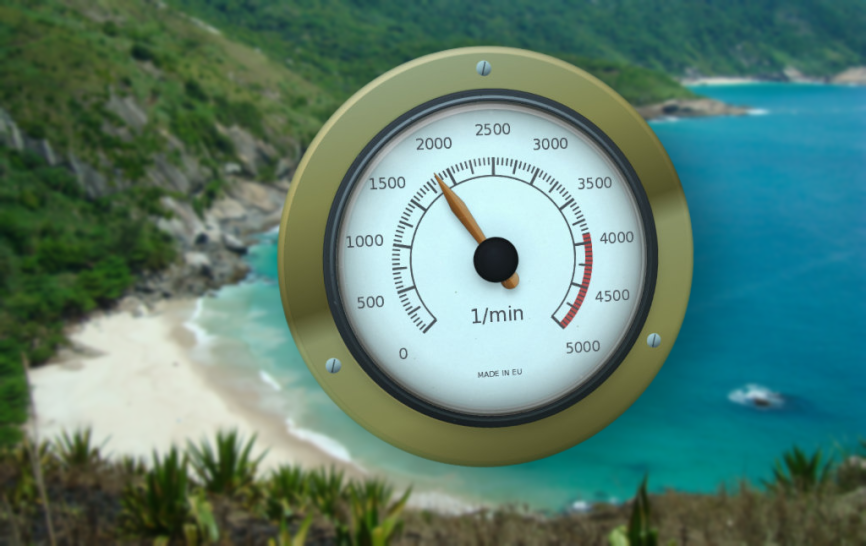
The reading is 1850 rpm
